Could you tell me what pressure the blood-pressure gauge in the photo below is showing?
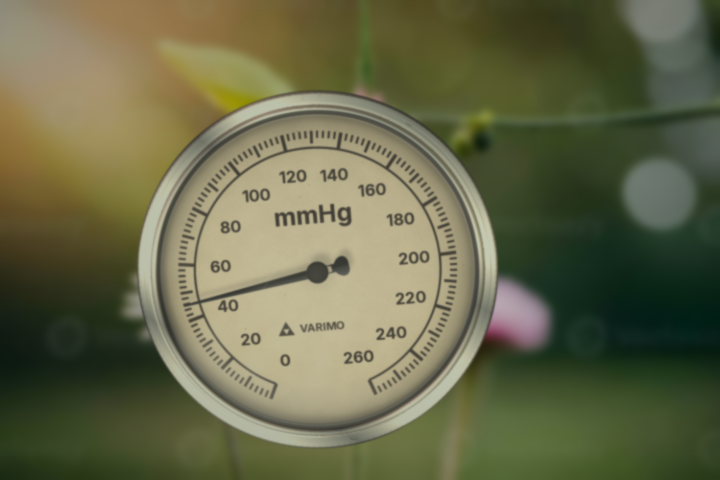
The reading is 46 mmHg
